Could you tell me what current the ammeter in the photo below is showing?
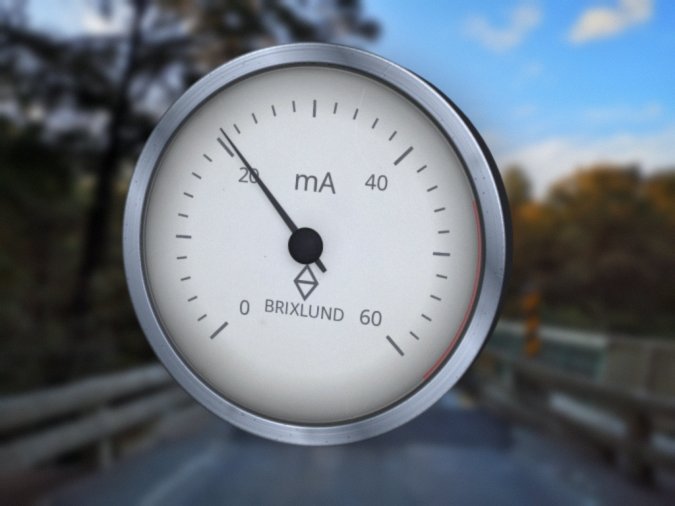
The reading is 21 mA
